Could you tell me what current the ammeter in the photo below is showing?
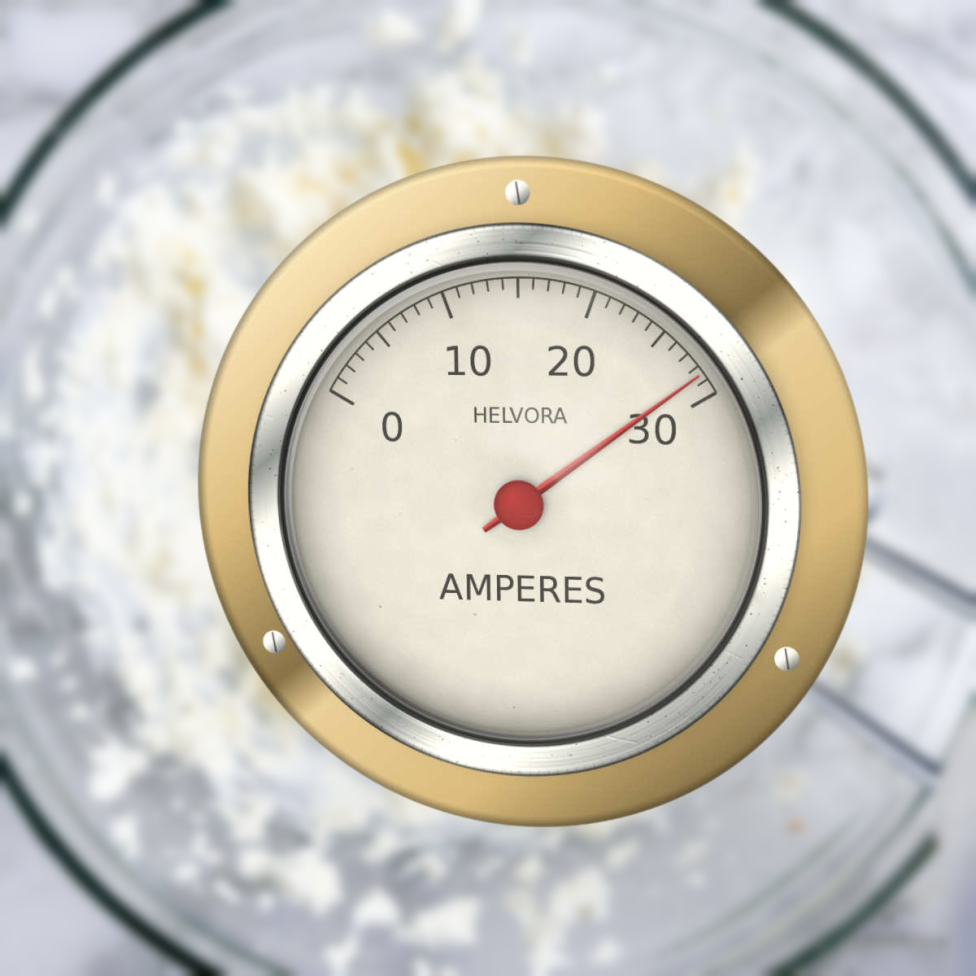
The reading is 28.5 A
